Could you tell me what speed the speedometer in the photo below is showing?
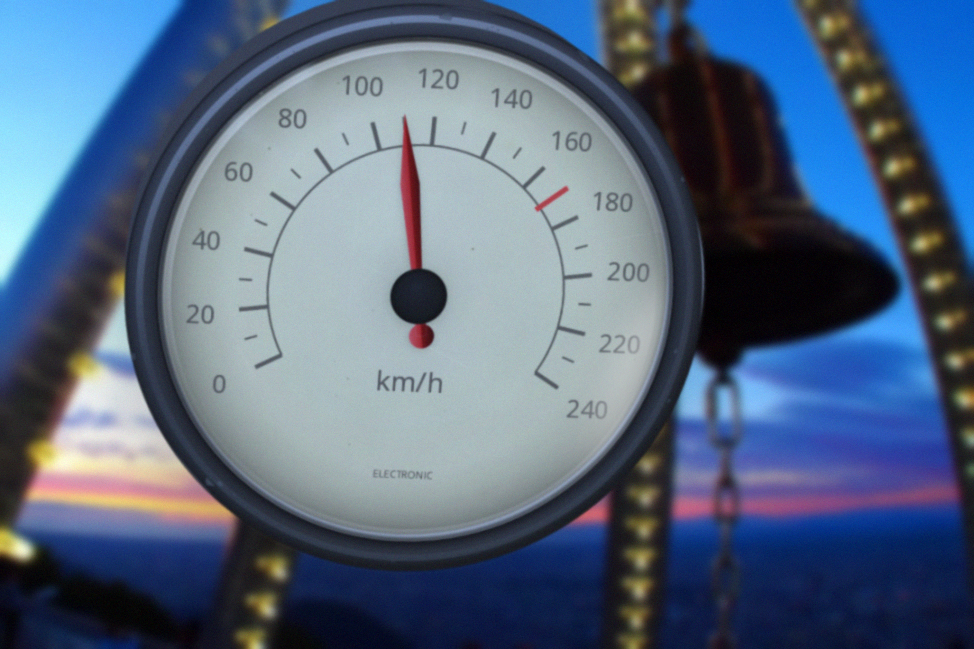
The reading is 110 km/h
